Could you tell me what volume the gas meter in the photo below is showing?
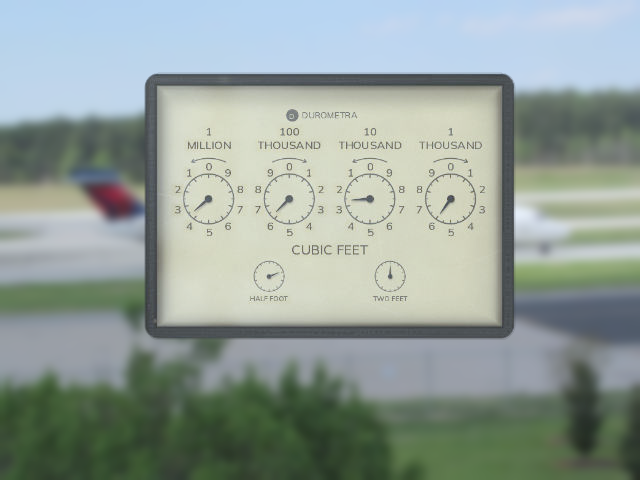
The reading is 362600 ft³
